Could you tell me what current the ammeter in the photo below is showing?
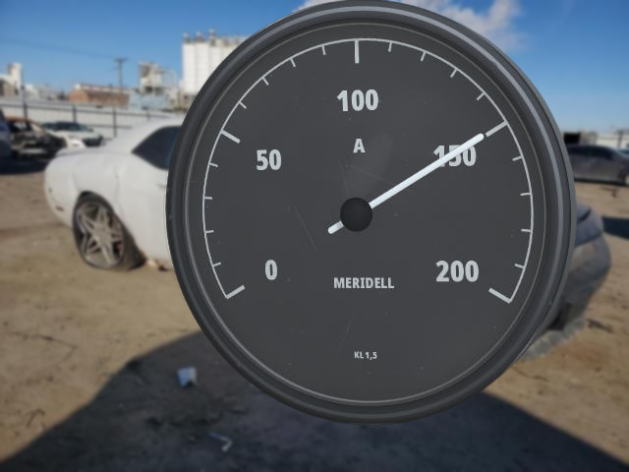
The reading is 150 A
